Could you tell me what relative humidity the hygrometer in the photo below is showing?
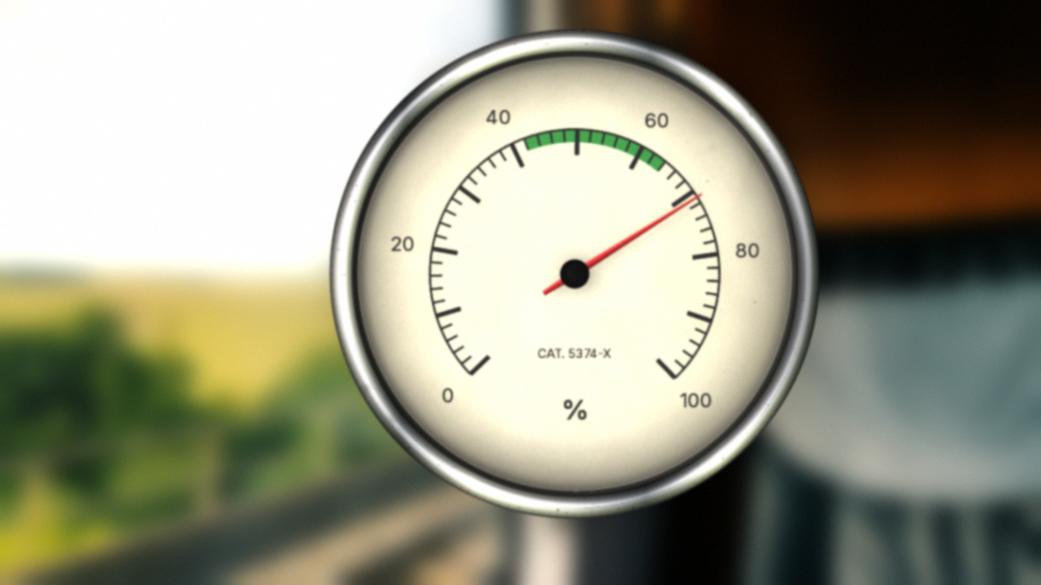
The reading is 71 %
